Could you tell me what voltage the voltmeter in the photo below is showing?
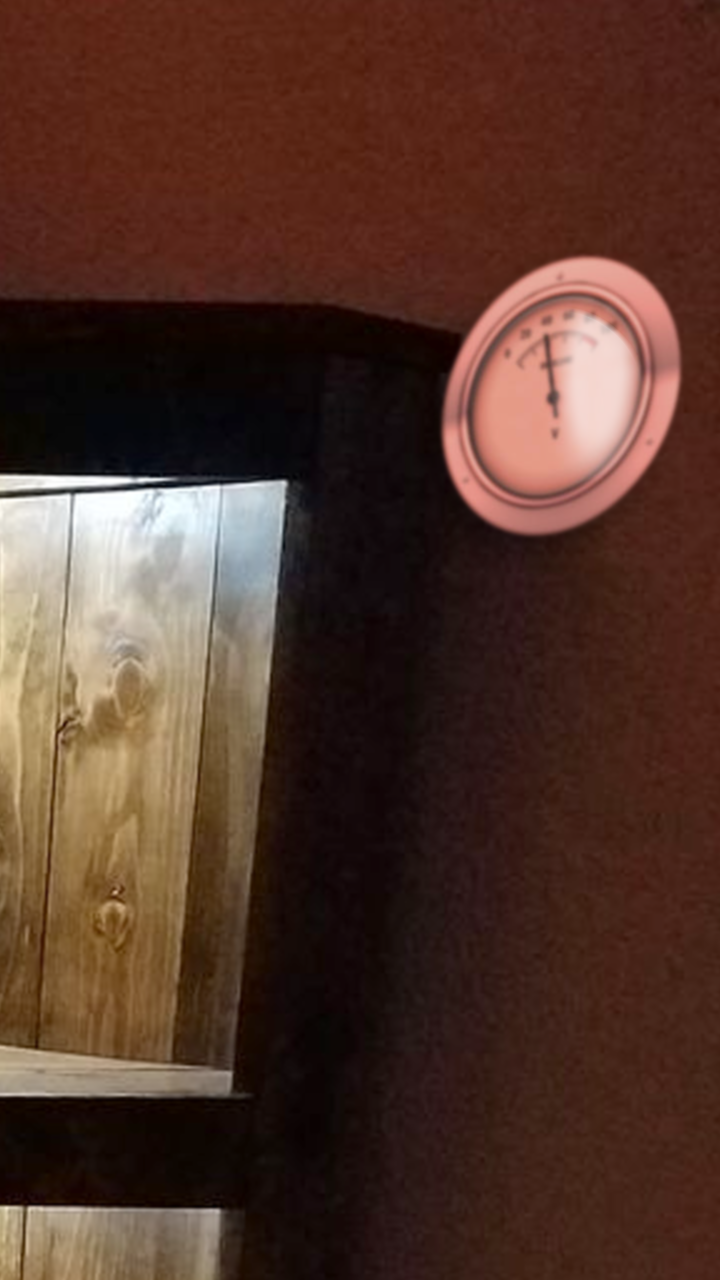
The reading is 40 V
